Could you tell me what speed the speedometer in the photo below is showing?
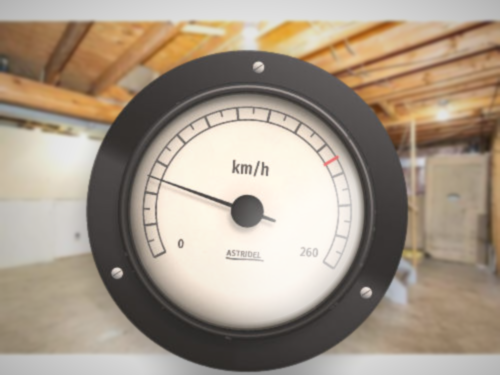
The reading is 50 km/h
